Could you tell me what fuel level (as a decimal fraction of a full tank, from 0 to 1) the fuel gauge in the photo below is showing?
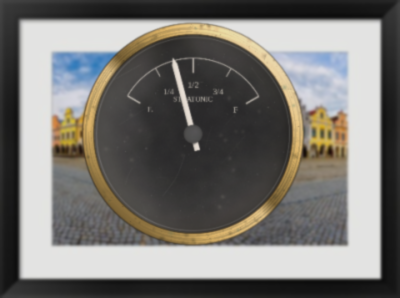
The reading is 0.375
